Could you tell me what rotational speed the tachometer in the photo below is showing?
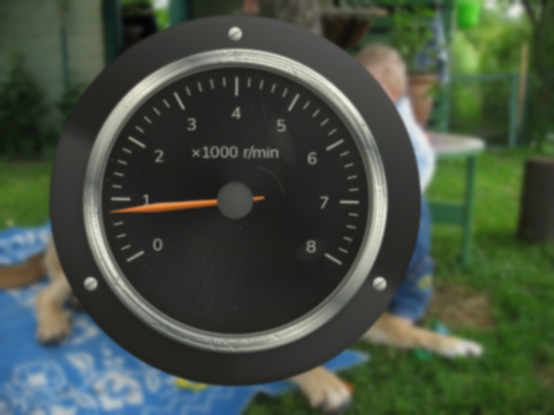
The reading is 800 rpm
